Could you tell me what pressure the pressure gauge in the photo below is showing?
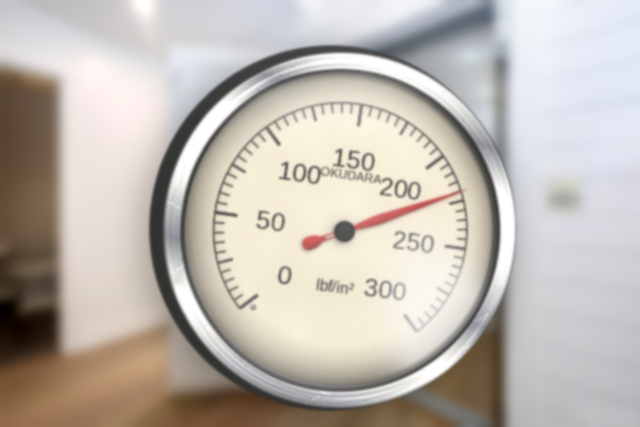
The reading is 220 psi
